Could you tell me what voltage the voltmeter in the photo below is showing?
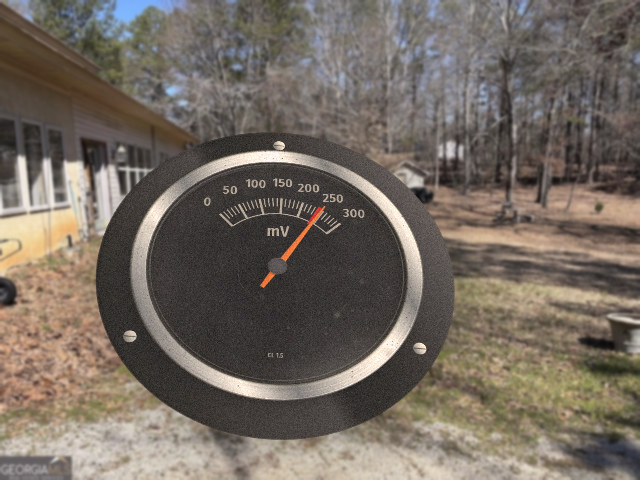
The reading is 250 mV
